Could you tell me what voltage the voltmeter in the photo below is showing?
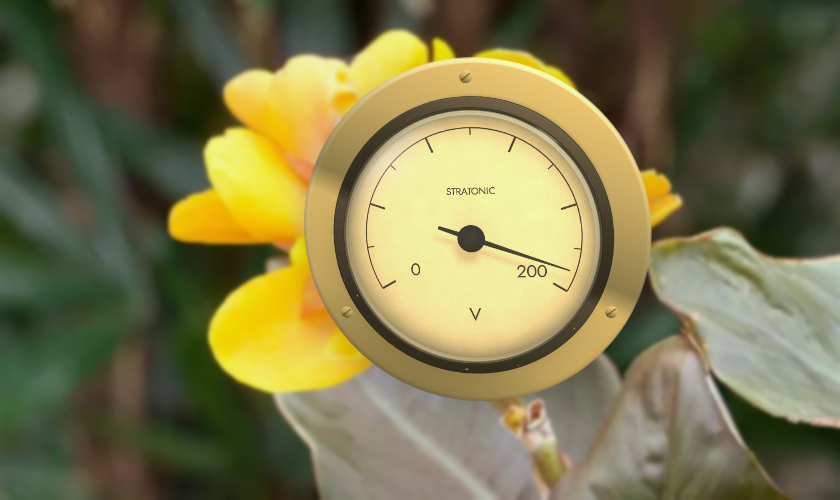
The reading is 190 V
